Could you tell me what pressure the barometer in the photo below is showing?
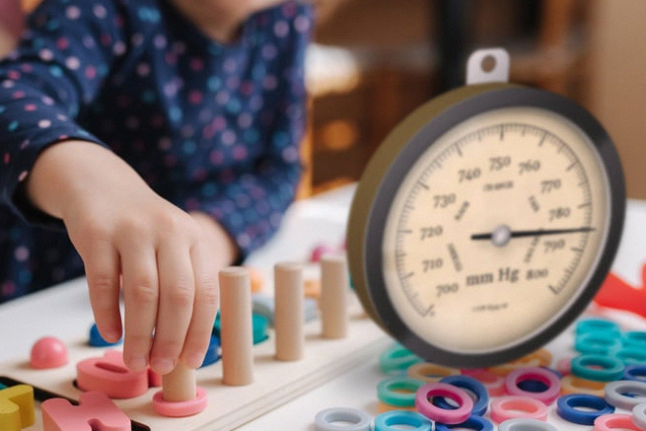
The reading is 785 mmHg
